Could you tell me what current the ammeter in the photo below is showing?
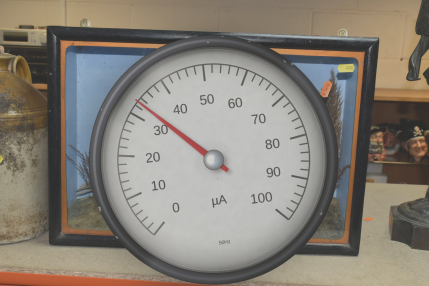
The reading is 33 µA
